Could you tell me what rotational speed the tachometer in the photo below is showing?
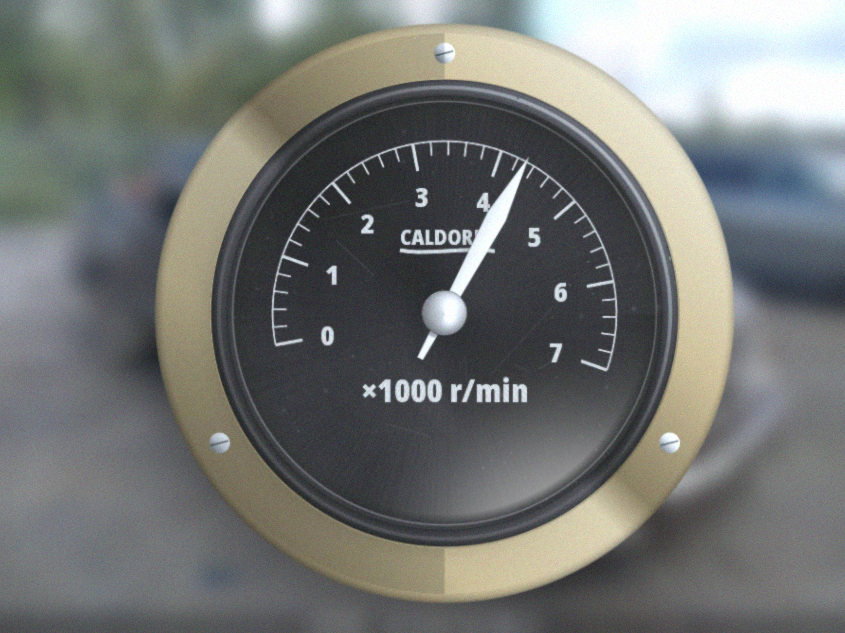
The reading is 4300 rpm
